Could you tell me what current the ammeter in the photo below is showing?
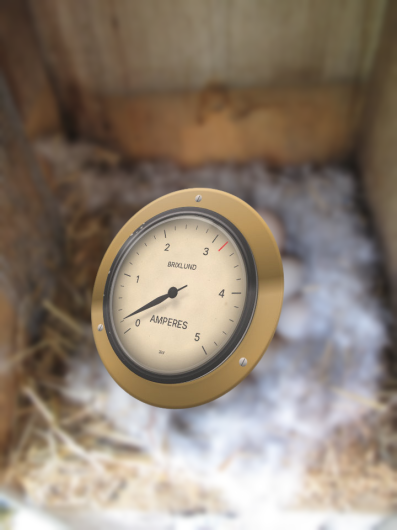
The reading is 0.2 A
